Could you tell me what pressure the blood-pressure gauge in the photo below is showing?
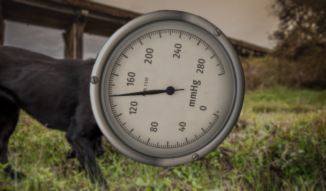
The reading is 140 mmHg
